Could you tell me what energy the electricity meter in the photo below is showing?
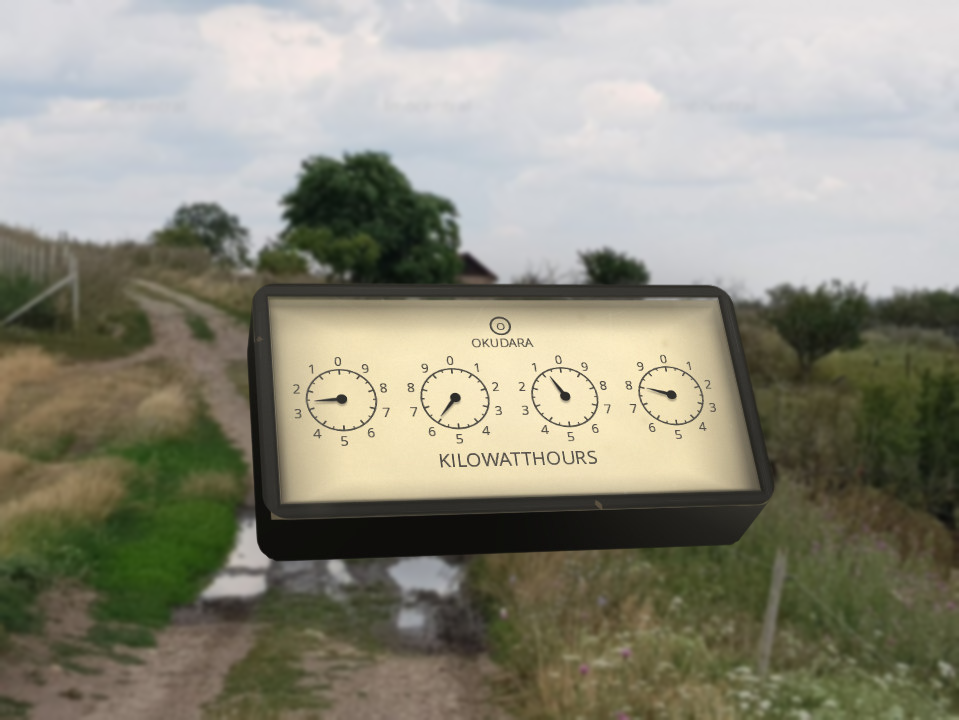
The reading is 2608 kWh
